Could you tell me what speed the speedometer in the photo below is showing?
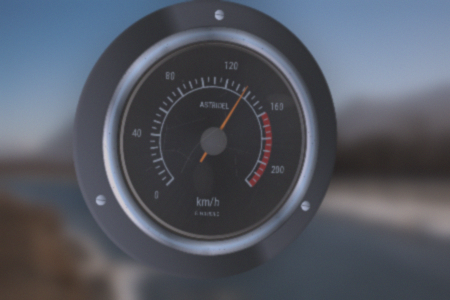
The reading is 135 km/h
